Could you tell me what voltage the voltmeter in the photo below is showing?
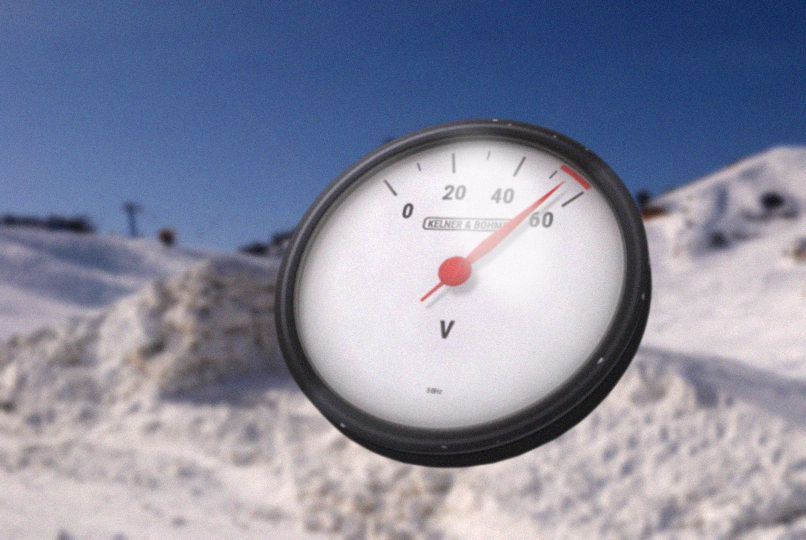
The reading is 55 V
